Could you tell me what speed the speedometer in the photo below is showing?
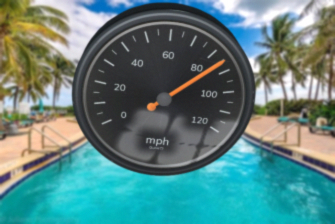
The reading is 85 mph
